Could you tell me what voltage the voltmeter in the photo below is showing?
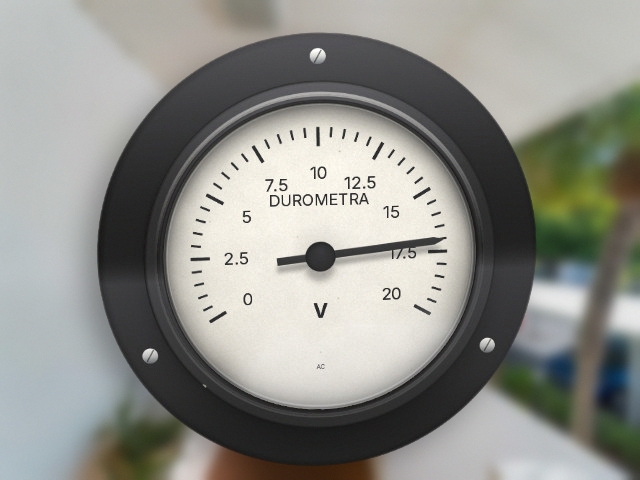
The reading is 17 V
